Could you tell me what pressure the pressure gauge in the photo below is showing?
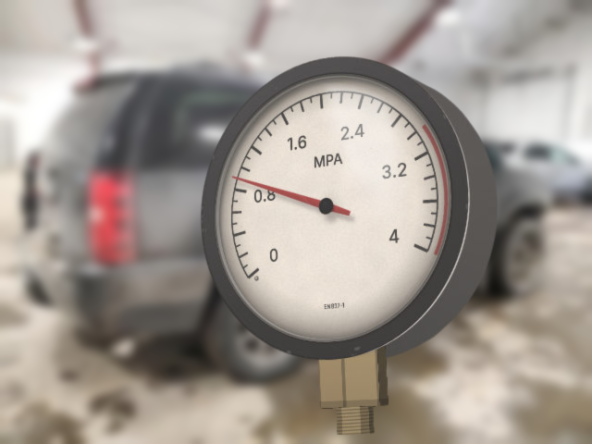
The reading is 0.9 MPa
